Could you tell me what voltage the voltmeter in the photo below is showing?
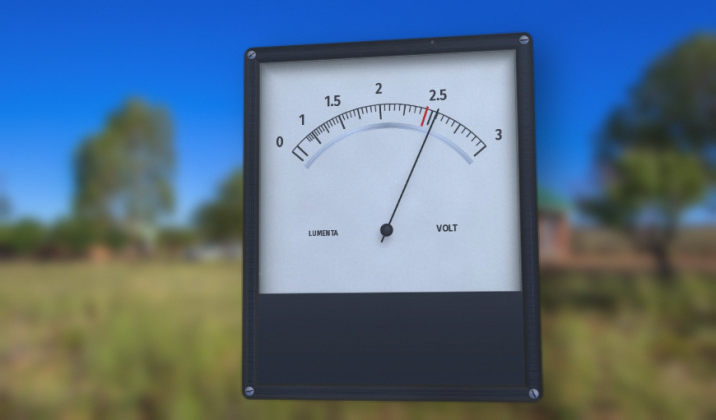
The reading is 2.55 V
